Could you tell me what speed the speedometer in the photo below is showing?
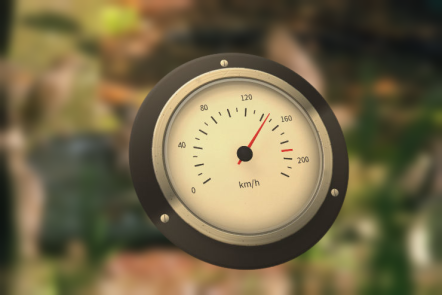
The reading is 145 km/h
